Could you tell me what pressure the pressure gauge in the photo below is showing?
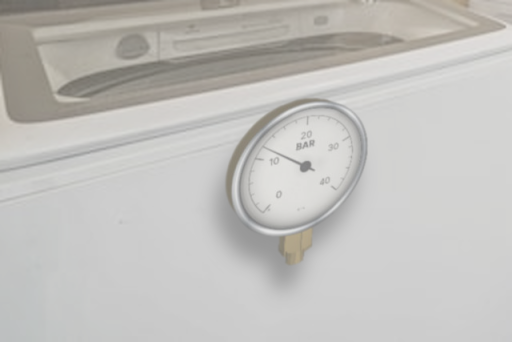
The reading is 12 bar
